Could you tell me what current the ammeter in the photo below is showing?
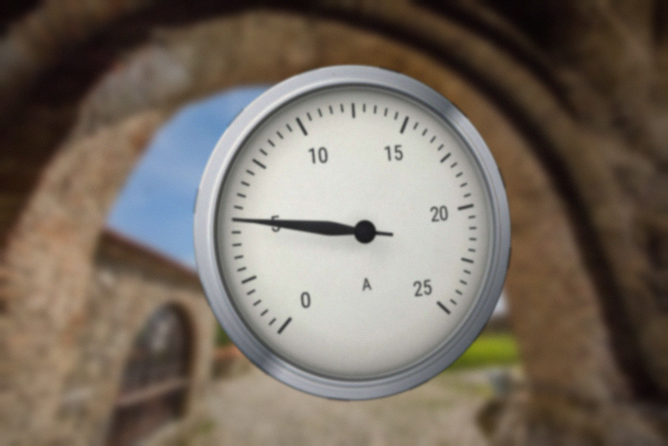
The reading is 5 A
